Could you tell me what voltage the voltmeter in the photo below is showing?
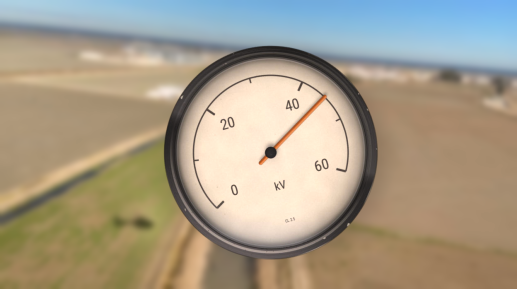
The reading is 45 kV
